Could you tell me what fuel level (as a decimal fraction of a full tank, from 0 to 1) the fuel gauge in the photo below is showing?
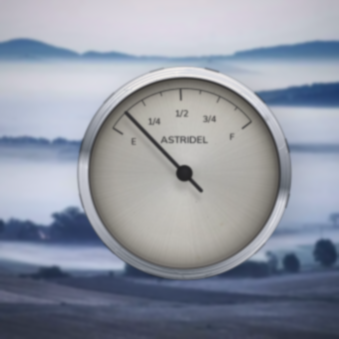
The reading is 0.125
